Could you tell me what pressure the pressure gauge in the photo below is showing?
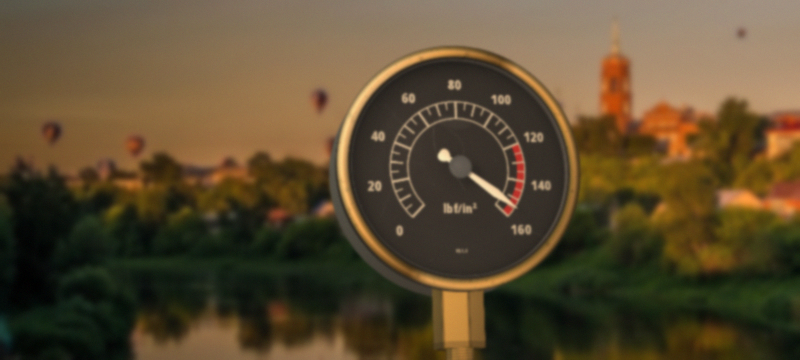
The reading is 155 psi
